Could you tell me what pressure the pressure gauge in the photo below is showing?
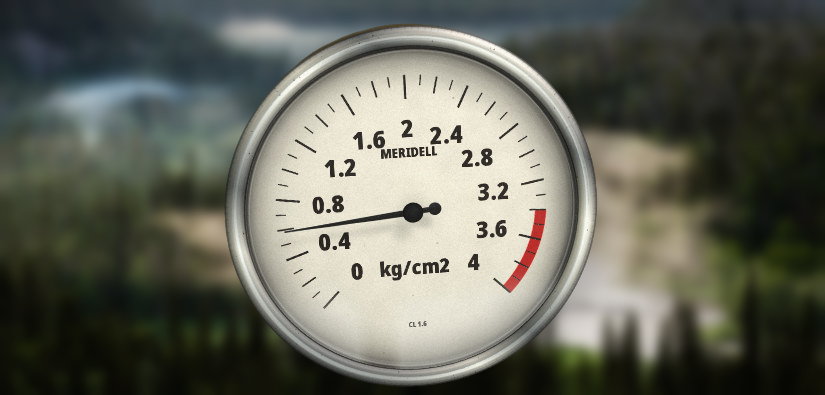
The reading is 0.6 kg/cm²
